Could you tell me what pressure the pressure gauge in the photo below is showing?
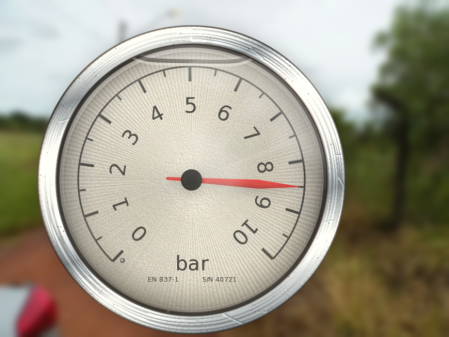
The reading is 8.5 bar
